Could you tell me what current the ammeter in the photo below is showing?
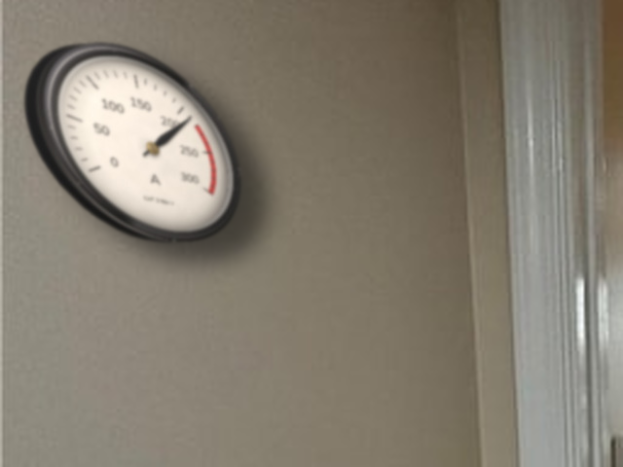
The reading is 210 A
